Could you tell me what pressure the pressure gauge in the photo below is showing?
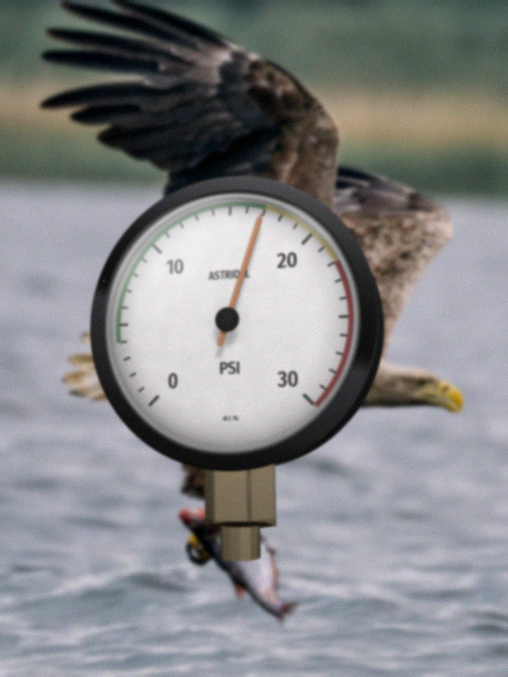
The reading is 17 psi
